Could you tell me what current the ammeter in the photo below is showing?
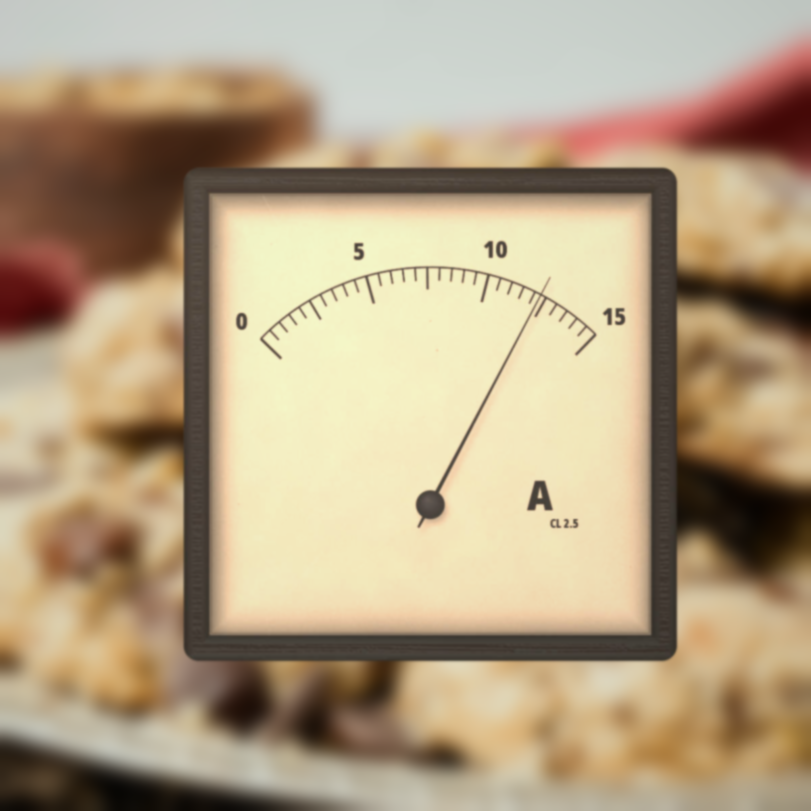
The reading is 12.25 A
